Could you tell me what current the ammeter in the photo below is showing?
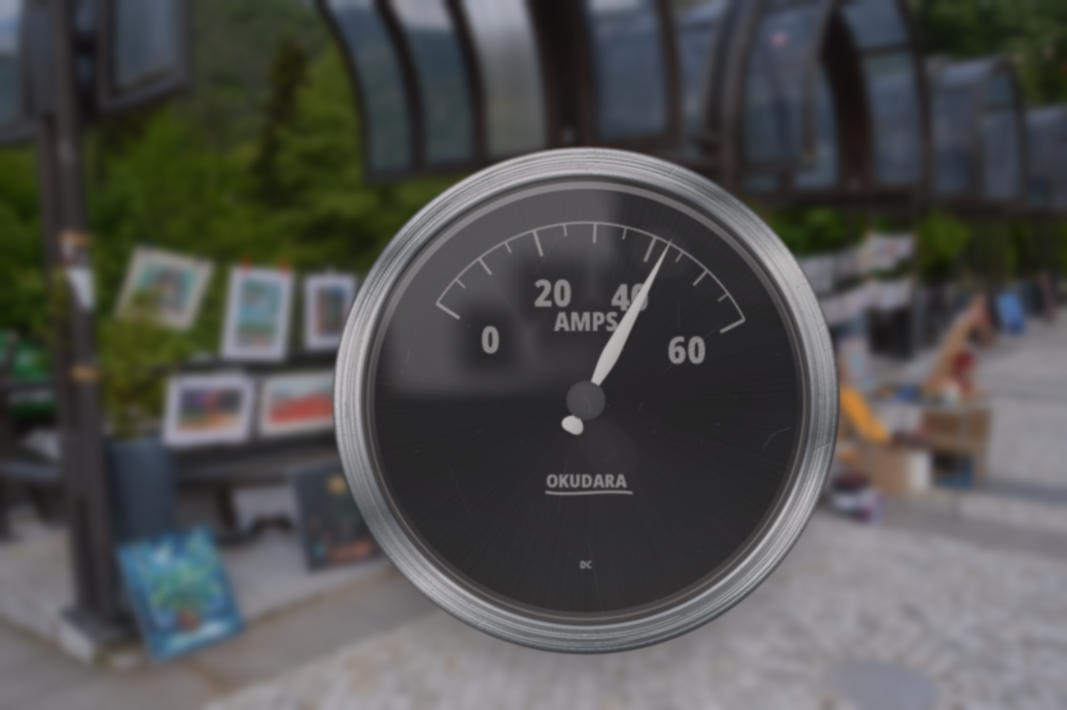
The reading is 42.5 A
